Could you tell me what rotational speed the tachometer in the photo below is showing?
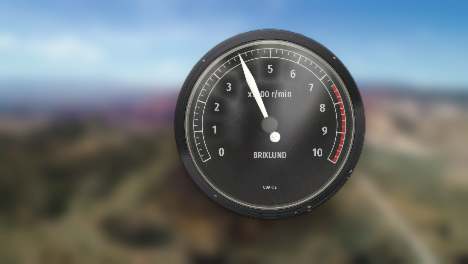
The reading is 4000 rpm
